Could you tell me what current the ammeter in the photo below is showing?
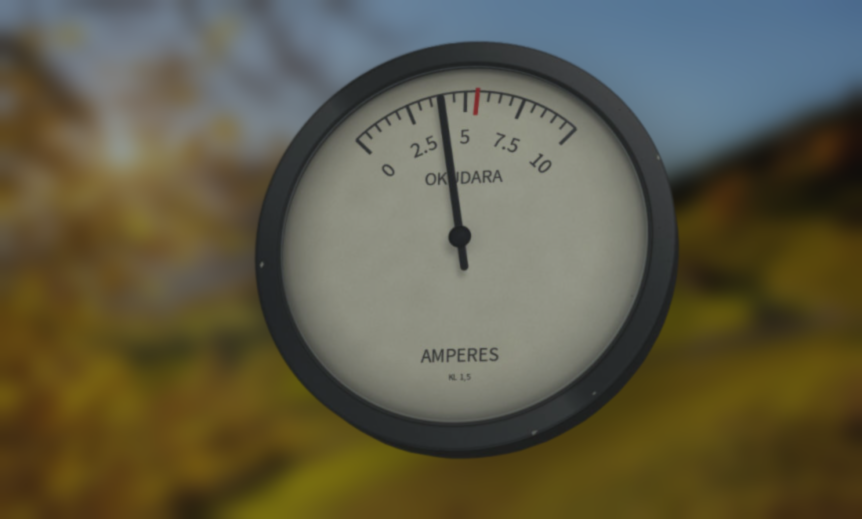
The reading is 4 A
